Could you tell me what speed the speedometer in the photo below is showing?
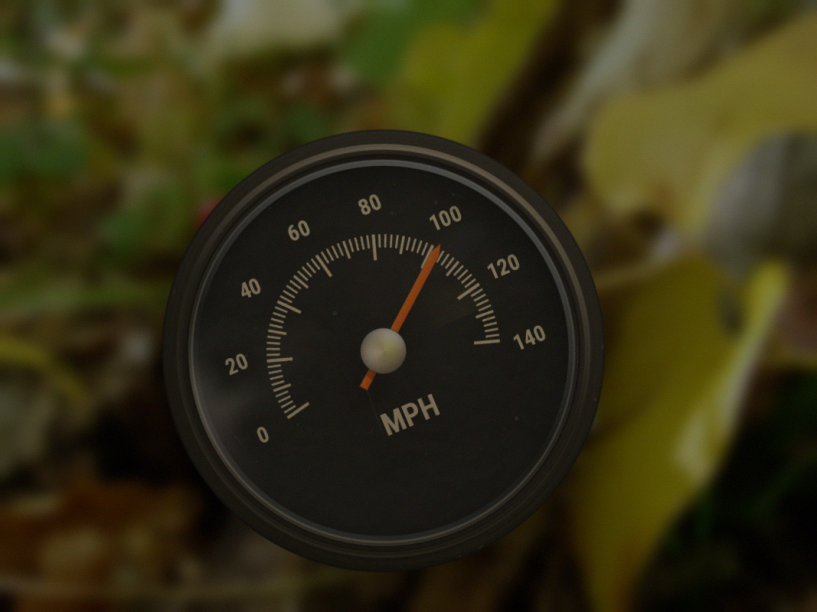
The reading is 102 mph
